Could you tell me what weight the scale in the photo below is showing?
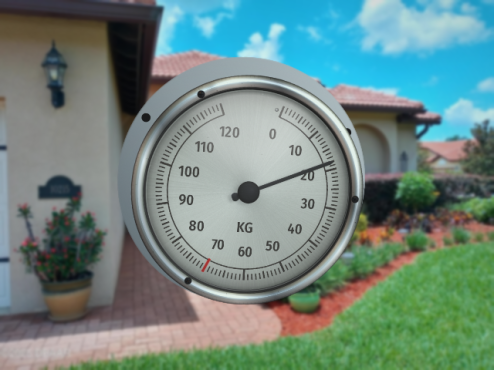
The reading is 18 kg
